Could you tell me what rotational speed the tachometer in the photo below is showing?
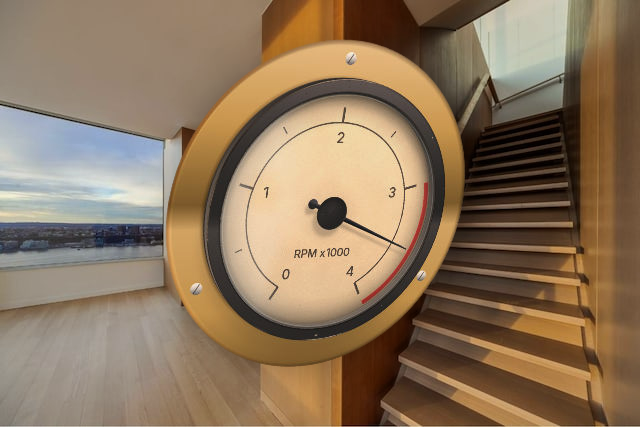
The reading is 3500 rpm
